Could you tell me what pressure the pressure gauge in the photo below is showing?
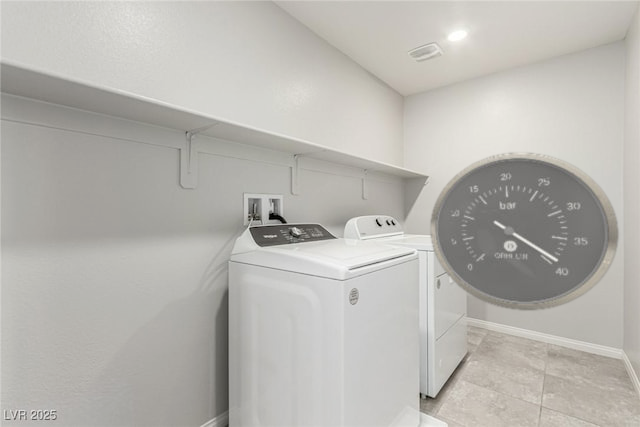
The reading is 39 bar
